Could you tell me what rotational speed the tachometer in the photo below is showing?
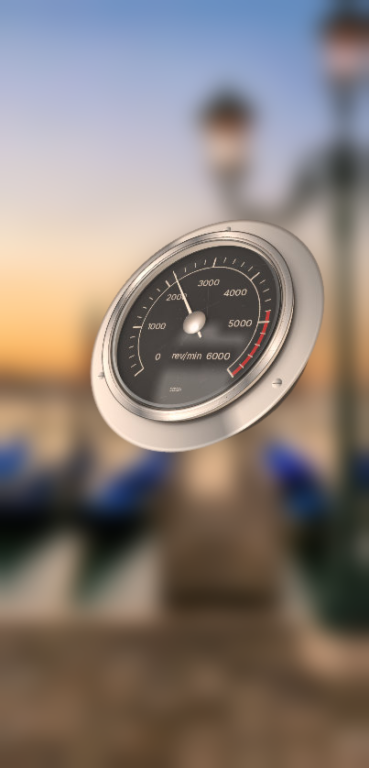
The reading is 2200 rpm
